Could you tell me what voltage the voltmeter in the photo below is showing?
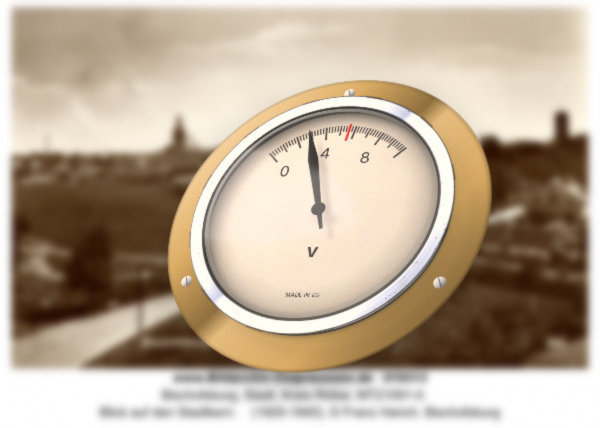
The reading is 3 V
